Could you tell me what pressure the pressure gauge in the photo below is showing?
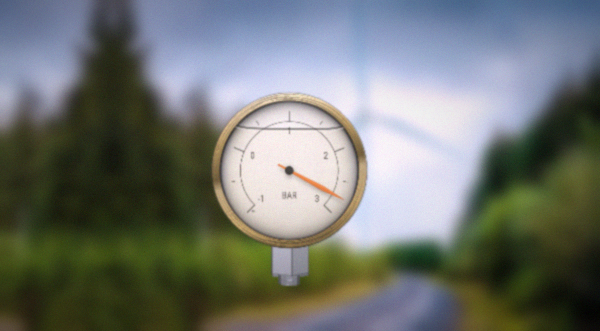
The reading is 2.75 bar
